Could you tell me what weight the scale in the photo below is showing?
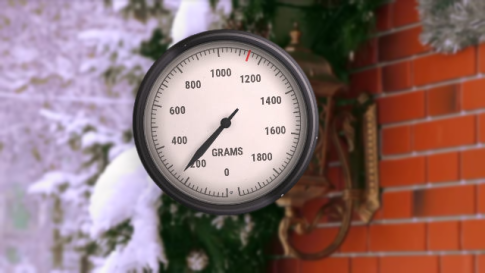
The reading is 240 g
